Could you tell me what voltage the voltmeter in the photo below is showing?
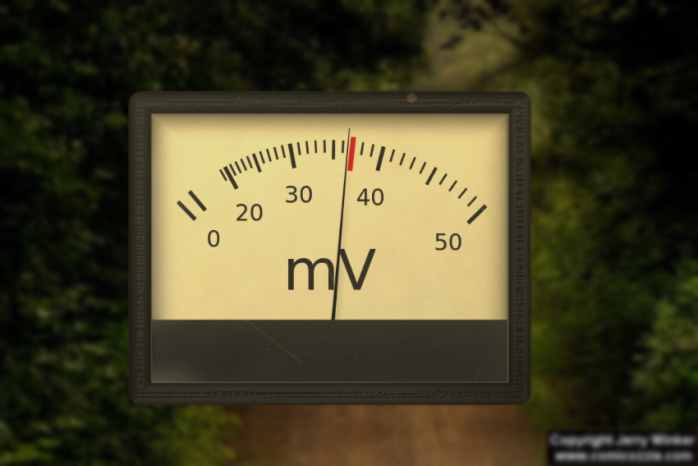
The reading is 36.5 mV
